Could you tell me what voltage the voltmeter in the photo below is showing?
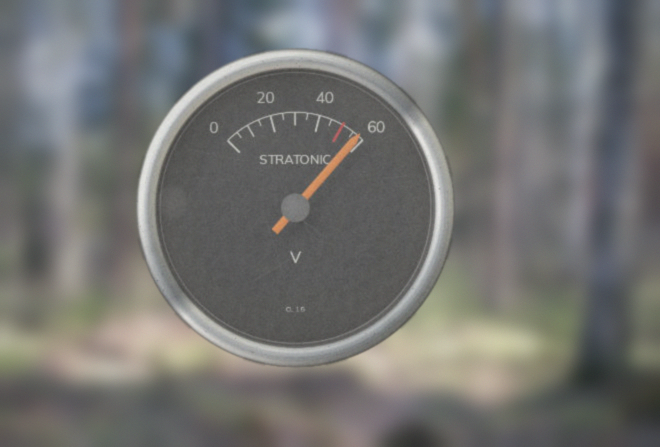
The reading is 57.5 V
